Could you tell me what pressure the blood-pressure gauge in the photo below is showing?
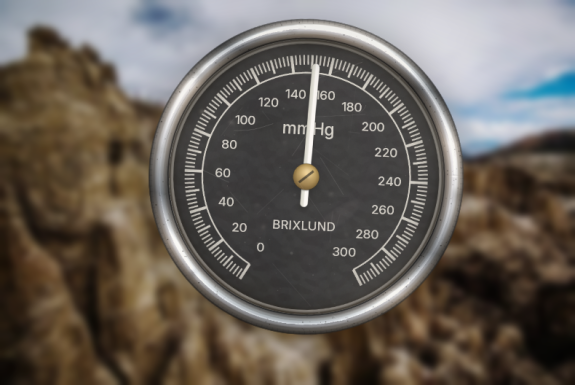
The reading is 152 mmHg
